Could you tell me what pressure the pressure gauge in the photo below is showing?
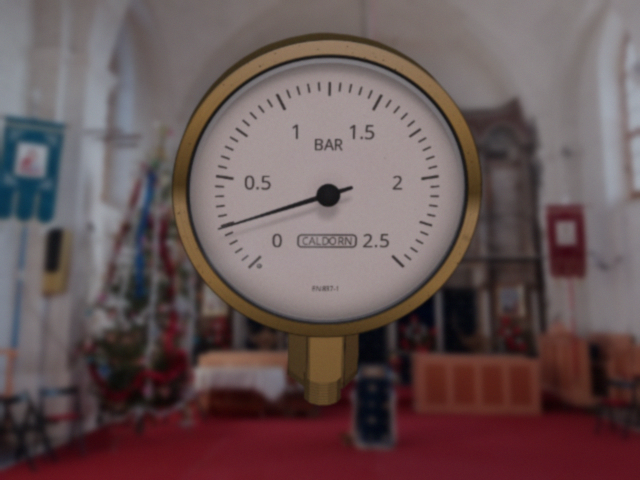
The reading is 0.25 bar
